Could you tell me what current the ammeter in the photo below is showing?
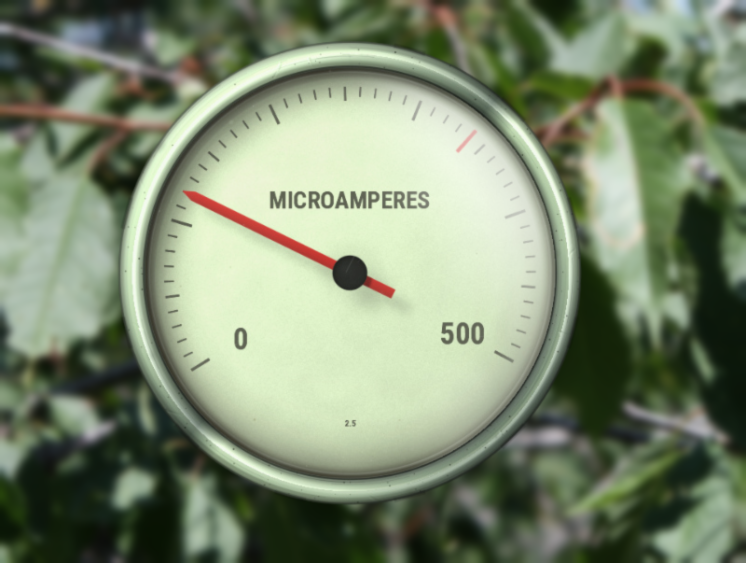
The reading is 120 µA
